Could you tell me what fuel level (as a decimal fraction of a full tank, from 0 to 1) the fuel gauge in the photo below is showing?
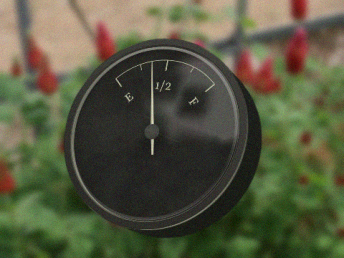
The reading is 0.375
